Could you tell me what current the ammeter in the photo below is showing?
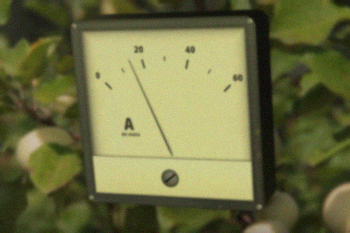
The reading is 15 A
